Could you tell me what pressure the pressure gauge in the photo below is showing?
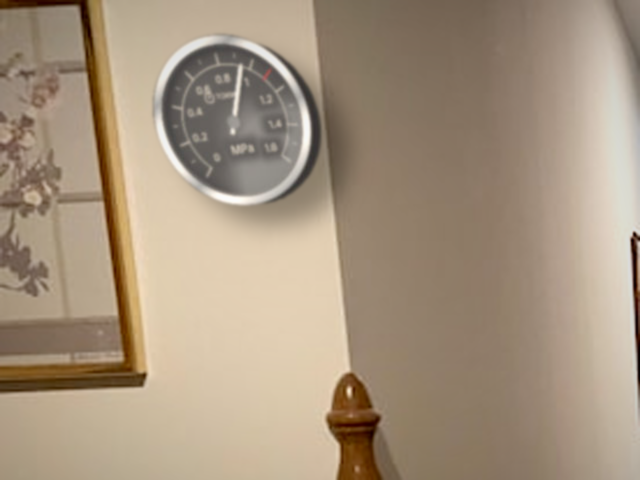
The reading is 0.95 MPa
